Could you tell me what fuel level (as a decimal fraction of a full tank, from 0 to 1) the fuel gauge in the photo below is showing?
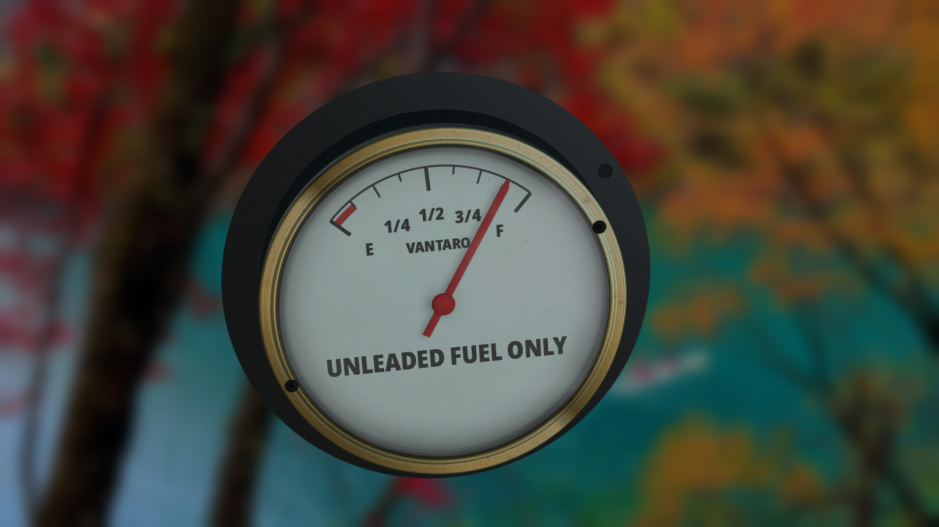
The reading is 0.875
